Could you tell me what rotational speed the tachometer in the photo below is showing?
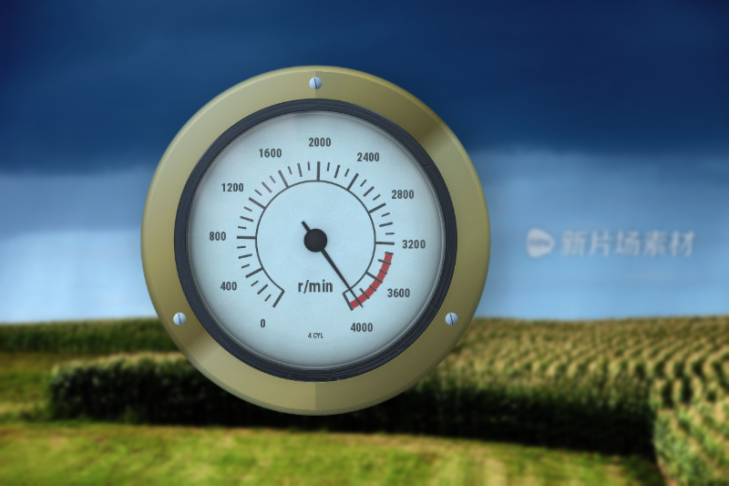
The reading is 3900 rpm
